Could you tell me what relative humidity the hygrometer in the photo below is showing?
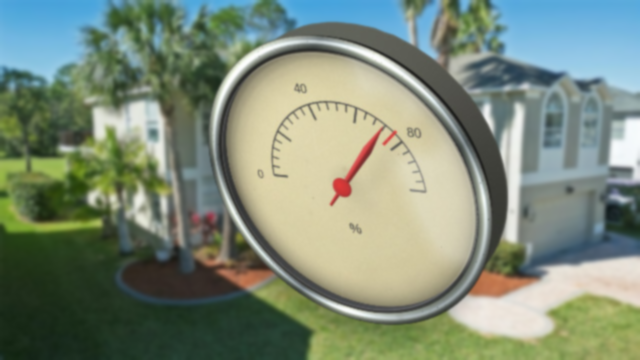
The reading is 72 %
